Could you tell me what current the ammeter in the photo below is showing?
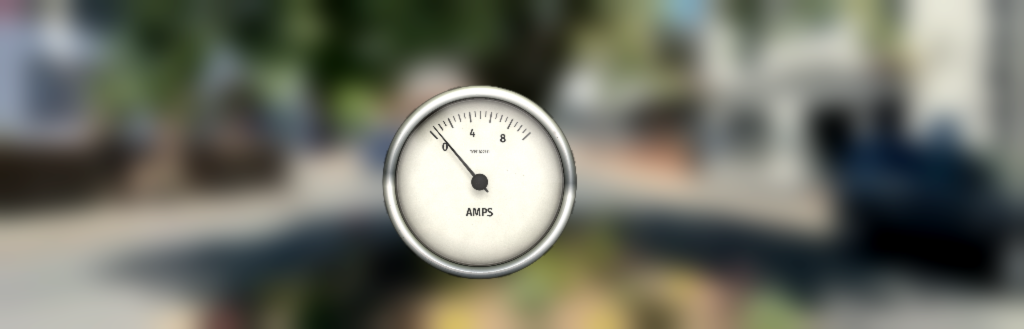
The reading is 0.5 A
